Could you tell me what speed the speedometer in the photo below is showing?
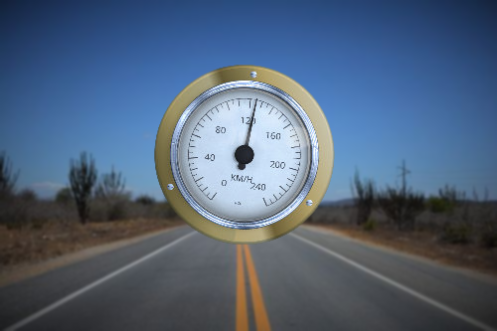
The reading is 125 km/h
